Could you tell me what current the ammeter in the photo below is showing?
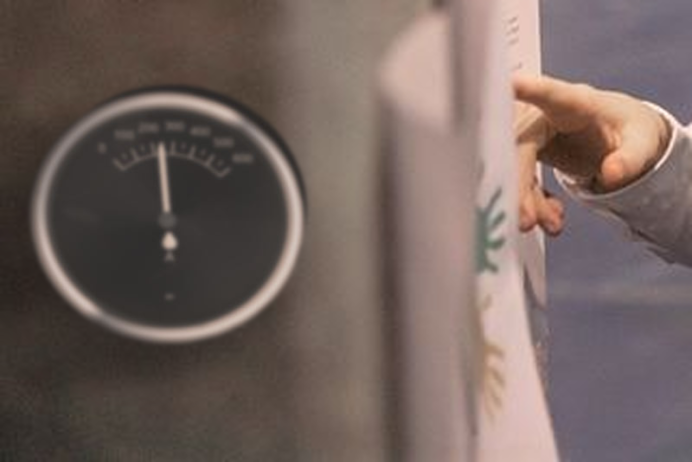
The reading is 250 A
